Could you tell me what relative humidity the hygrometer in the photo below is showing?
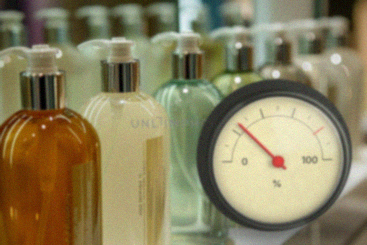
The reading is 25 %
